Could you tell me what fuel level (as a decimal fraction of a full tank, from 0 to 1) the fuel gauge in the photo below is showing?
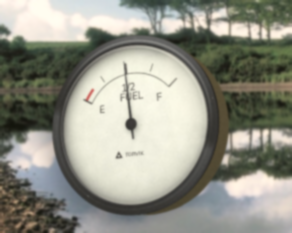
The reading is 0.5
